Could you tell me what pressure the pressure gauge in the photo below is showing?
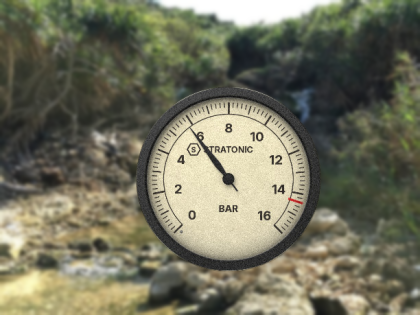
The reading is 5.8 bar
